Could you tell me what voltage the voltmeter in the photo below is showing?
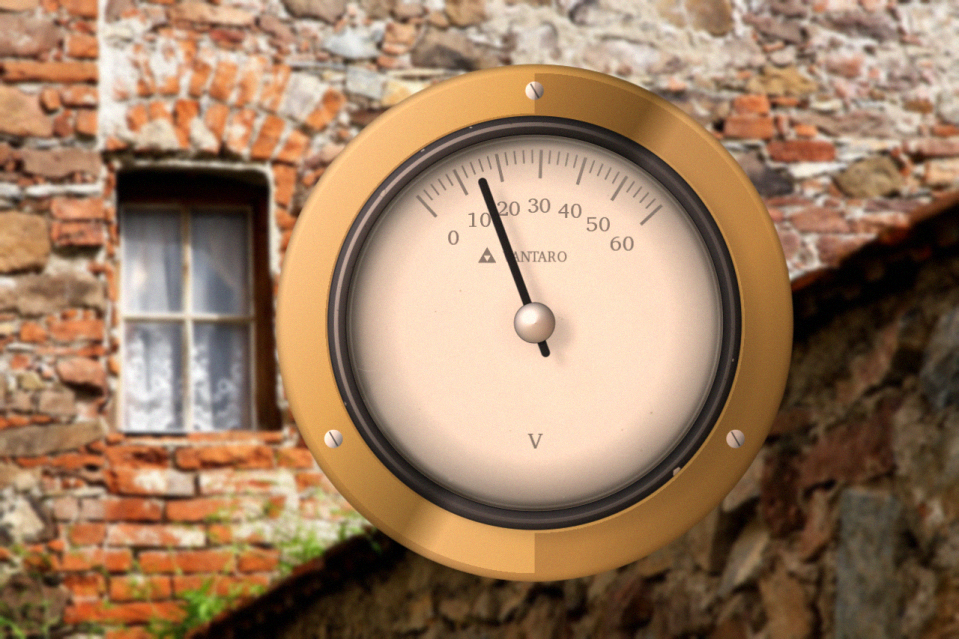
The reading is 15 V
